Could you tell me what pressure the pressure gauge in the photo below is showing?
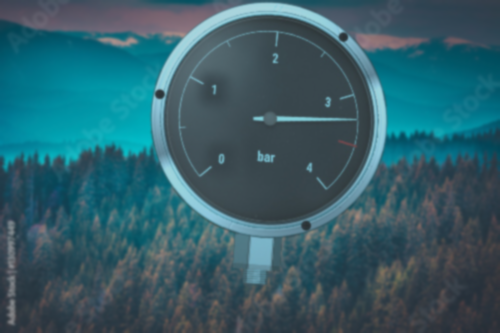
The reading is 3.25 bar
